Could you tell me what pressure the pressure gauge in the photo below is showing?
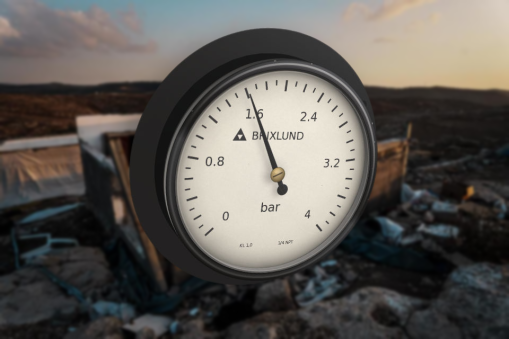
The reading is 1.6 bar
